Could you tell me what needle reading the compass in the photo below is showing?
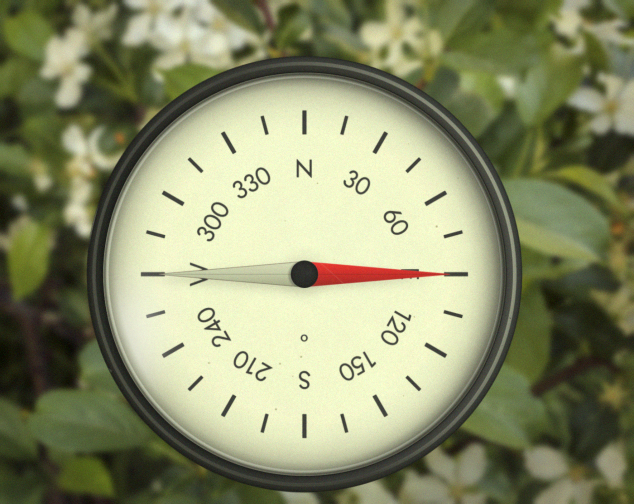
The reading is 90 °
